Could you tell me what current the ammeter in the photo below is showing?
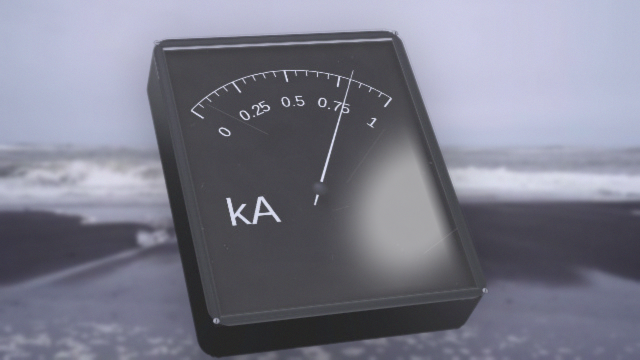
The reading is 0.8 kA
